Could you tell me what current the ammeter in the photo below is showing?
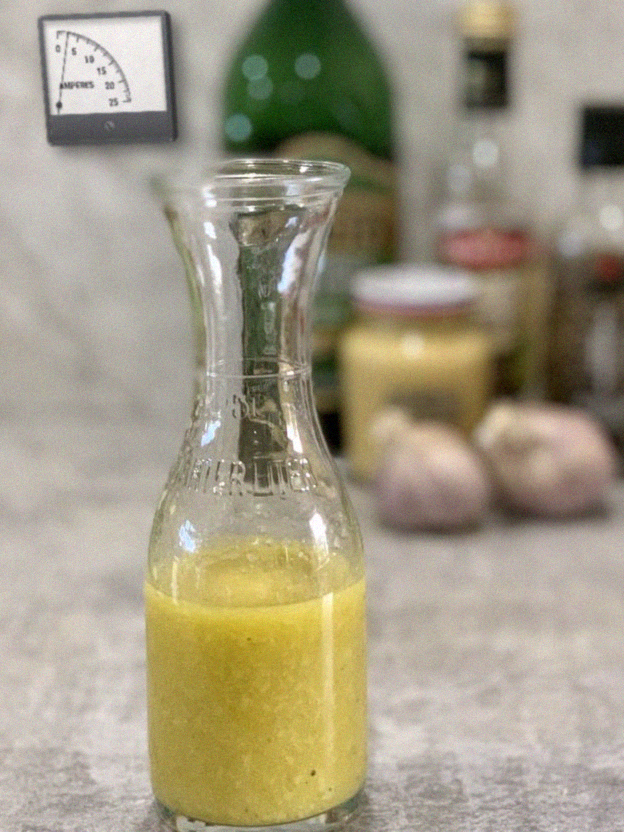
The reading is 2.5 A
